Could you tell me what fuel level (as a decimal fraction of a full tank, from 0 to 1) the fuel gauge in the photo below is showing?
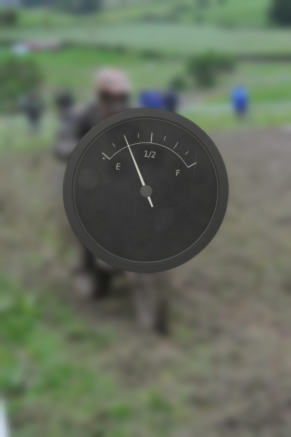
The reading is 0.25
